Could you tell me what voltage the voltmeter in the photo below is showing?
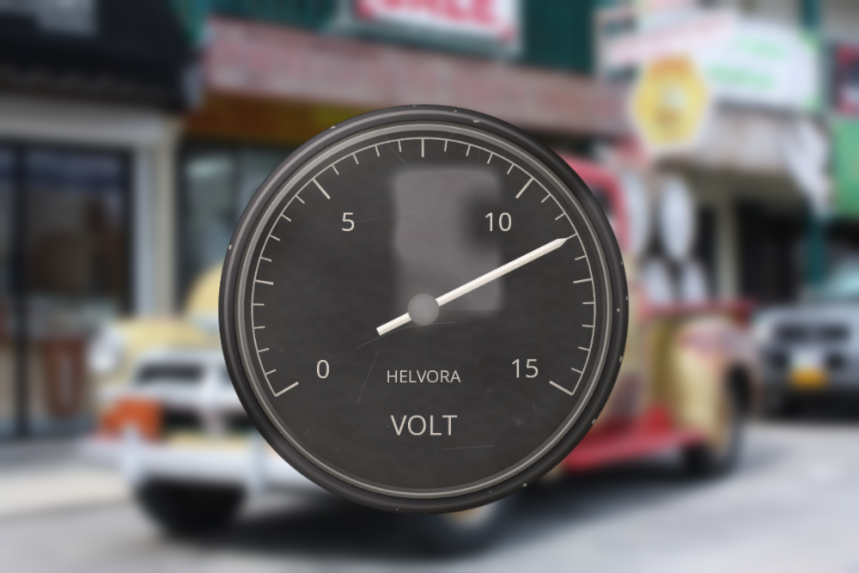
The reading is 11.5 V
